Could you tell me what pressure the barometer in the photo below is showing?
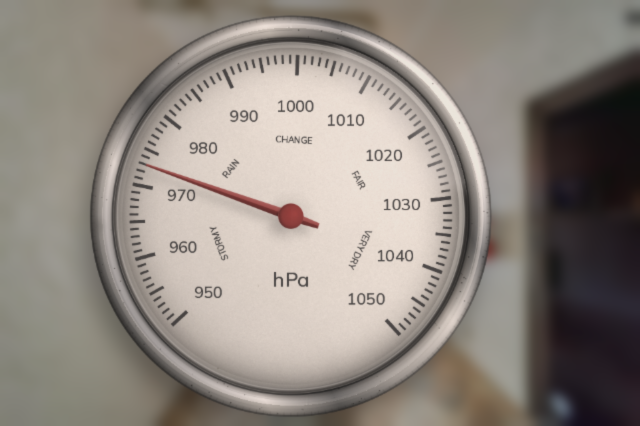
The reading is 973 hPa
